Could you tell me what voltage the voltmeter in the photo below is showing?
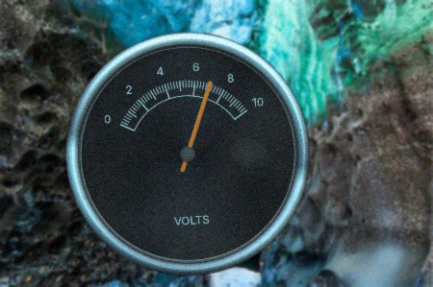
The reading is 7 V
